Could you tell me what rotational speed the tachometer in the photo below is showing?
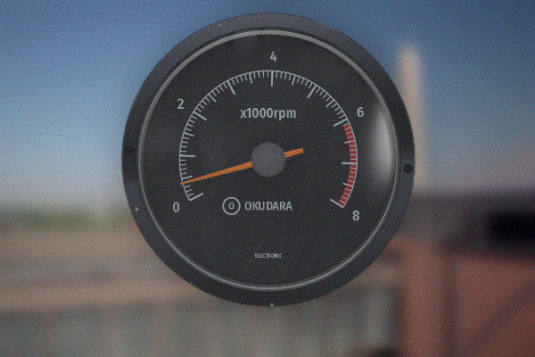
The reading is 400 rpm
